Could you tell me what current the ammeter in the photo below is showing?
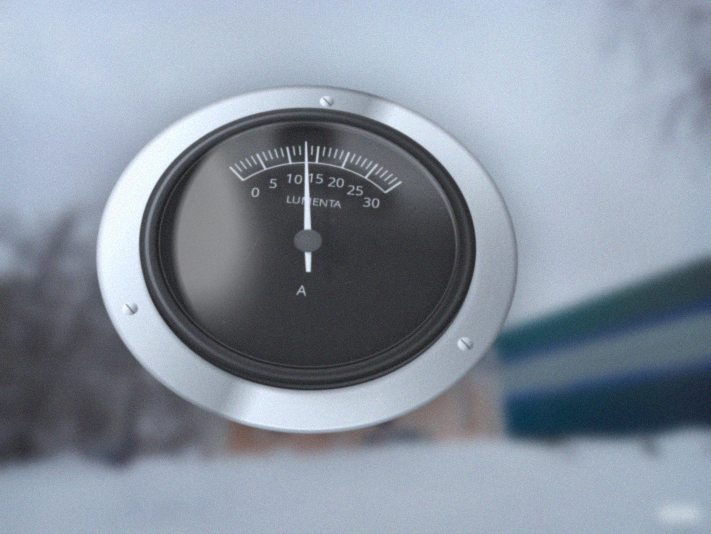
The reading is 13 A
